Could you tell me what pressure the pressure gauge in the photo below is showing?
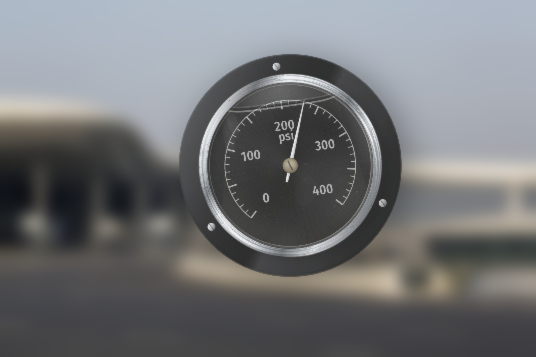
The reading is 230 psi
